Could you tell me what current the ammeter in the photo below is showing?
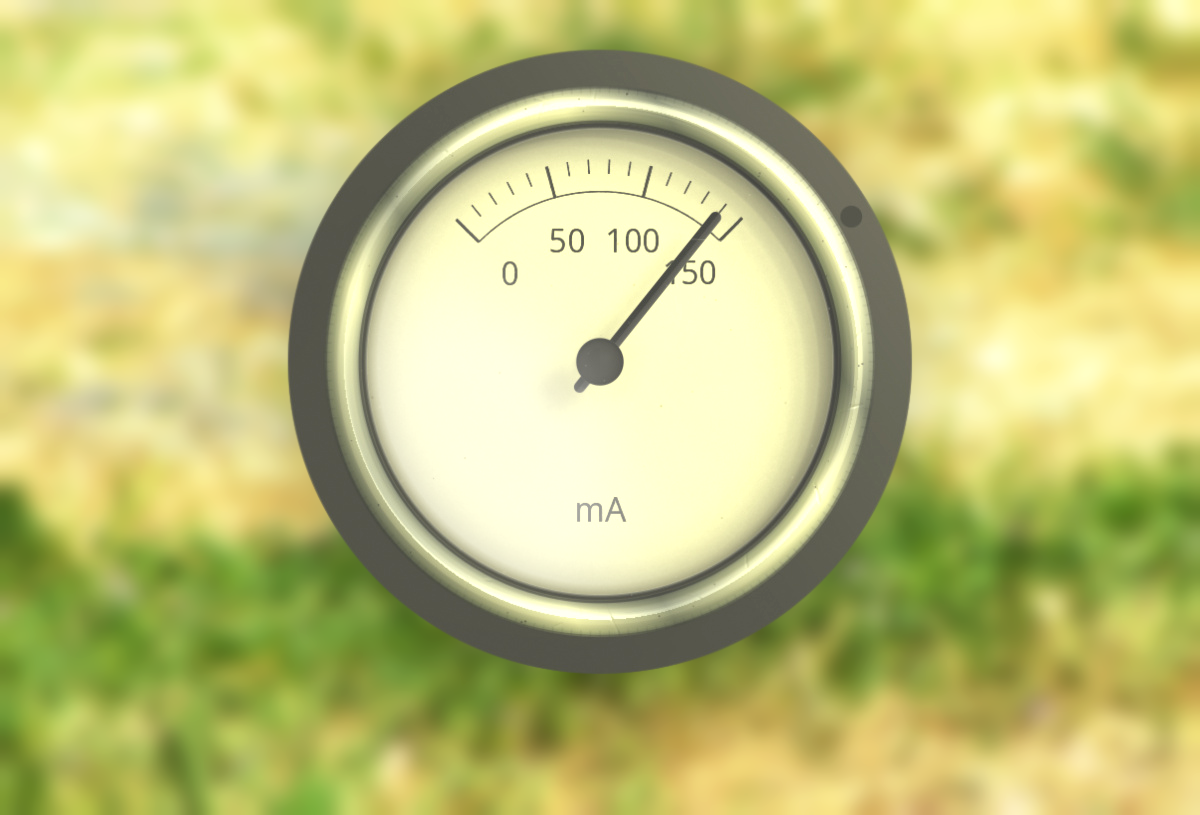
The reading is 140 mA
